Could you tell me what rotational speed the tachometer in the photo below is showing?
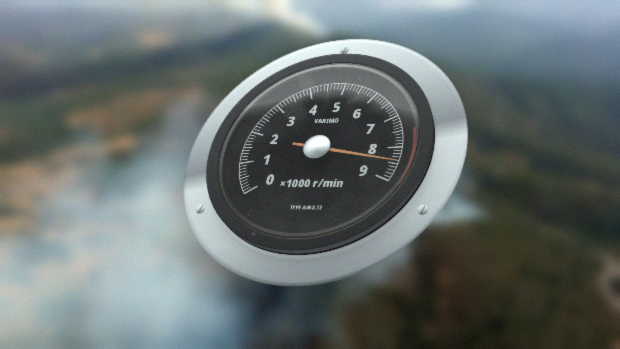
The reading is 8500 rpm
